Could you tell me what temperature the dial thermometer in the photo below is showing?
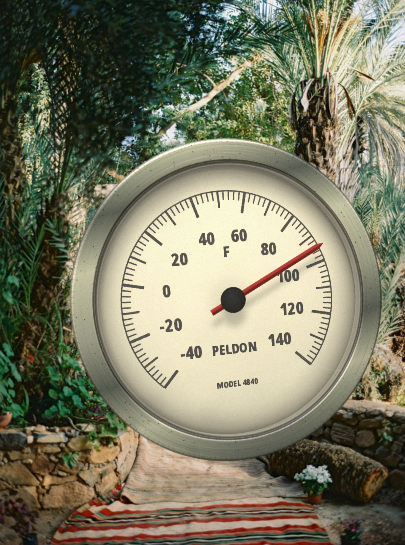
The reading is 94 °F
